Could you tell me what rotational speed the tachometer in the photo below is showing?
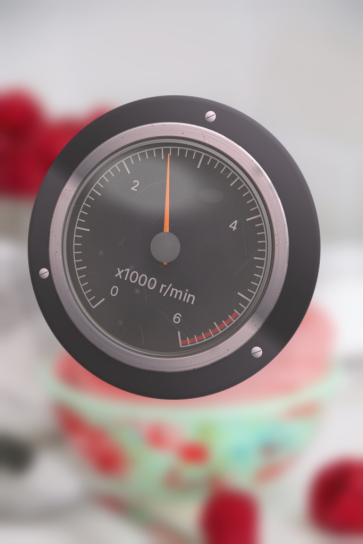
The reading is 2600 rpm
